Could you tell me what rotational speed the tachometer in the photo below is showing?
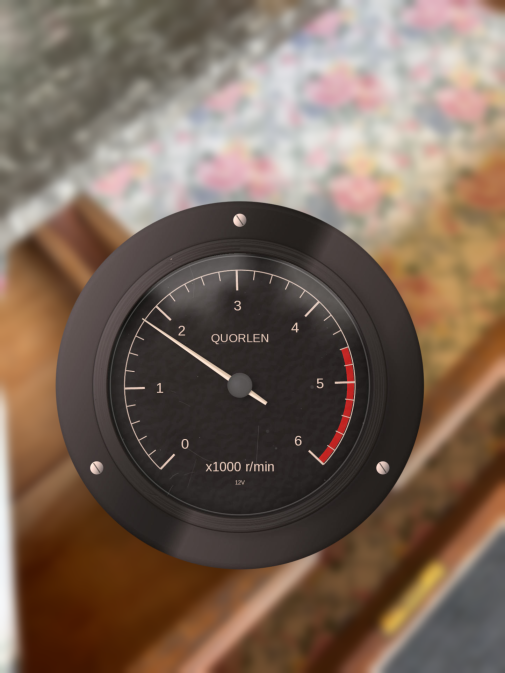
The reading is 1800 rpm
